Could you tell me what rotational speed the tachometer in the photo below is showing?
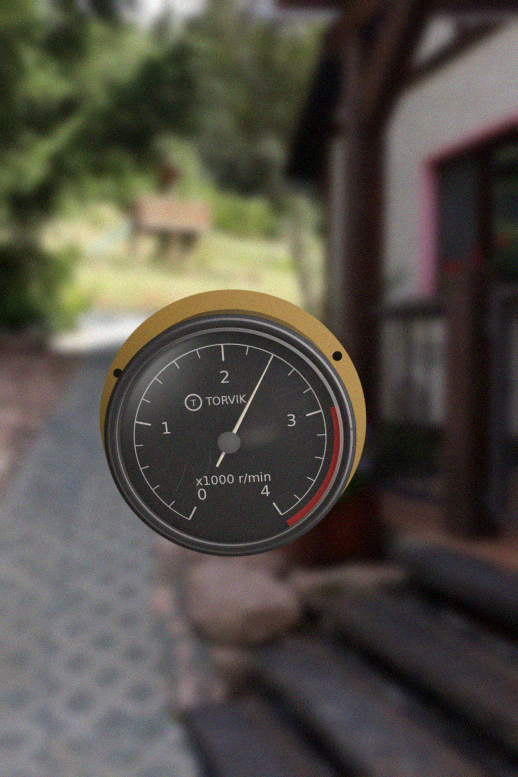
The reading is 2400 rpm
